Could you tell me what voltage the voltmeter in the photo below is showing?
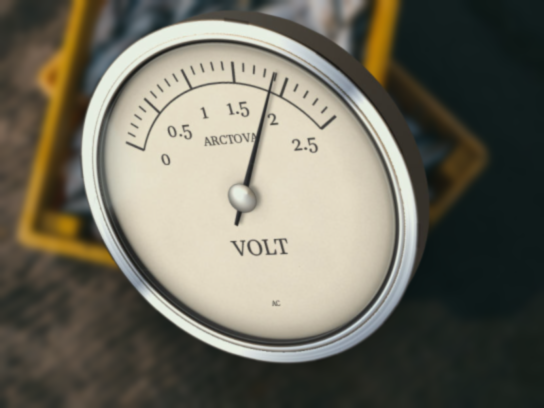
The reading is 1.9 V
